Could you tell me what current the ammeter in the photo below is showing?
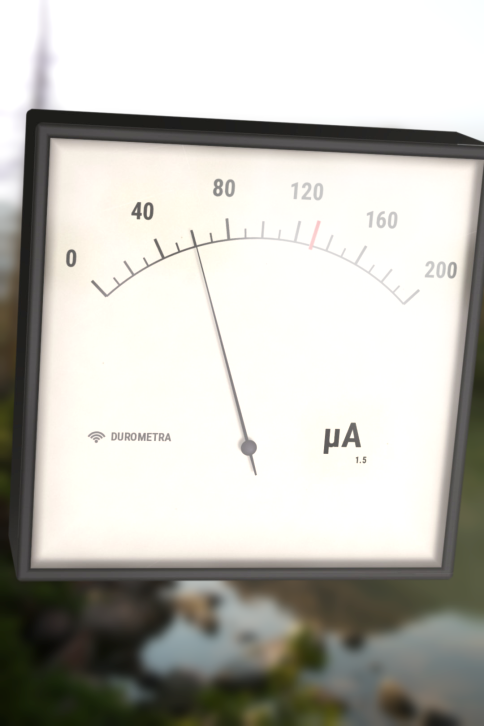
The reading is 60 µA
